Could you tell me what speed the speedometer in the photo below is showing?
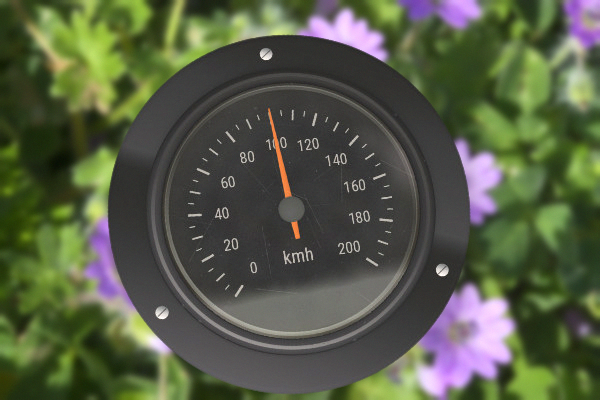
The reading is 100 km/h
